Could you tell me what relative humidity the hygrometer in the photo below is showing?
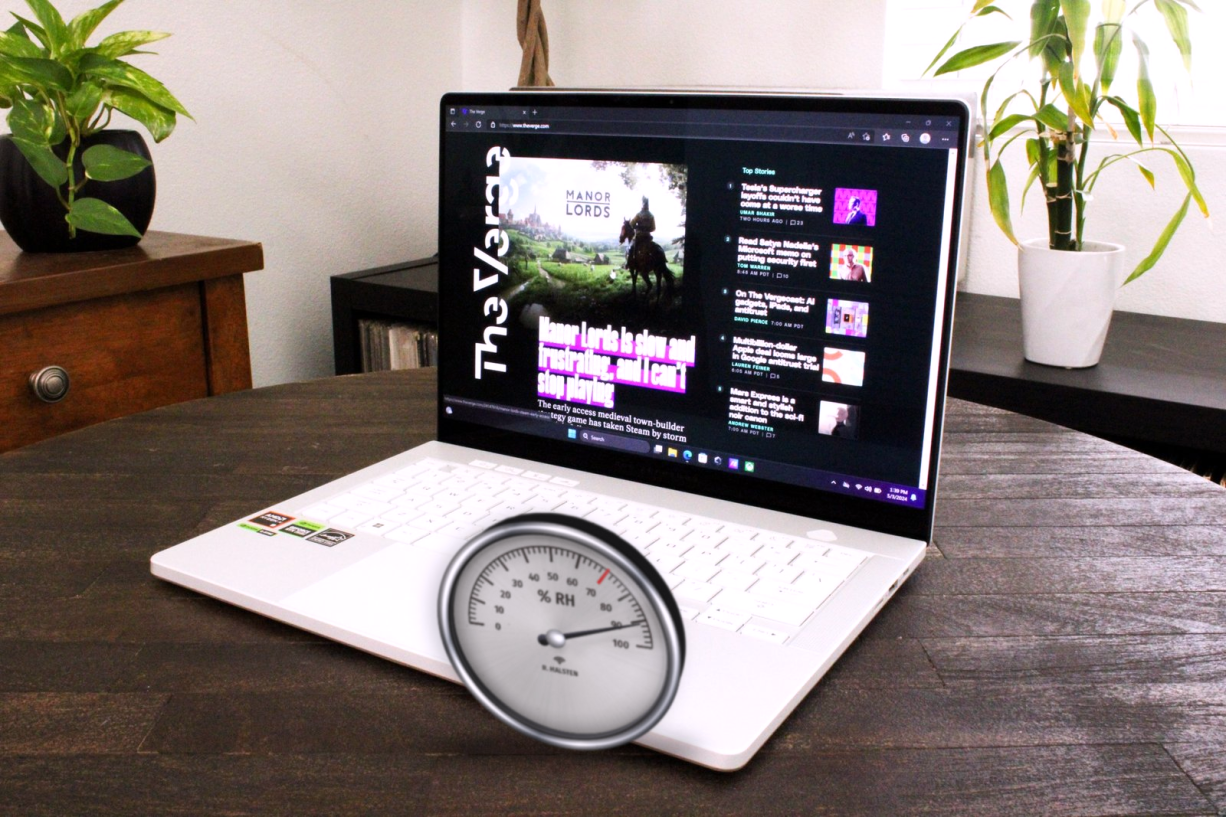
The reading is 90 %
